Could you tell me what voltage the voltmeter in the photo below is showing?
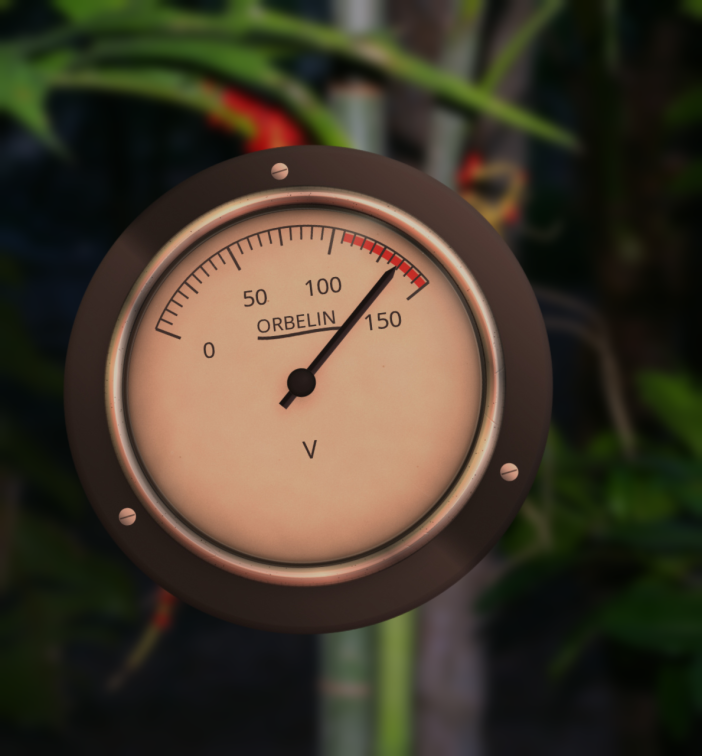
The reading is 135 V
